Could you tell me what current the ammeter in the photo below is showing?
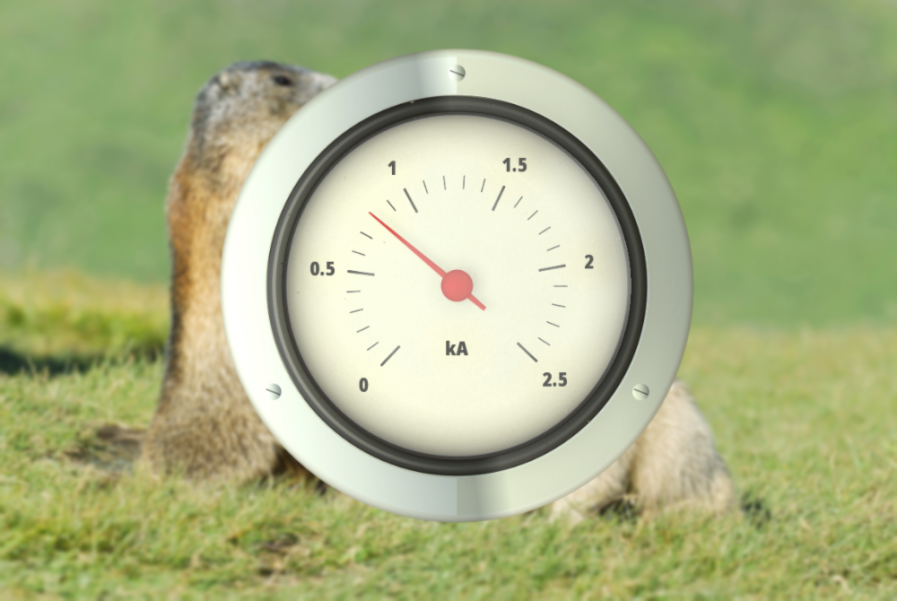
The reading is 0.8 kA
